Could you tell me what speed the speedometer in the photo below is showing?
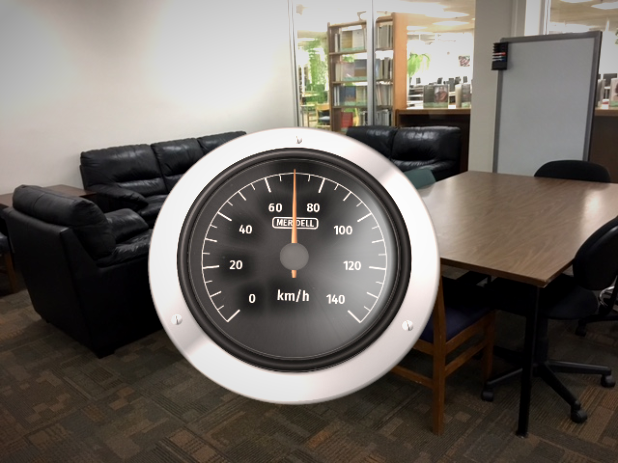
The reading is 70 km/h
